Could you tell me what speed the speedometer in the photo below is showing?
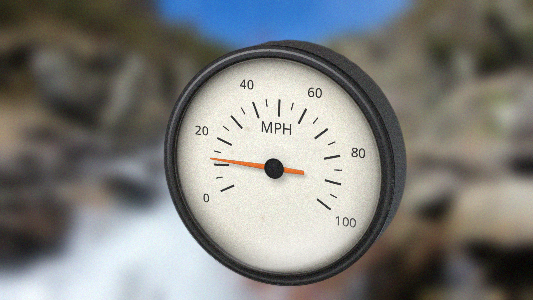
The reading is 12.5 mph
